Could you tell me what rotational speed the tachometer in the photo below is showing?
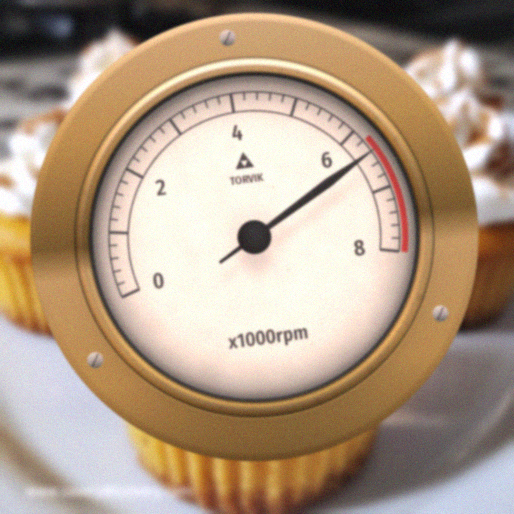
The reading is 6400 rpm
